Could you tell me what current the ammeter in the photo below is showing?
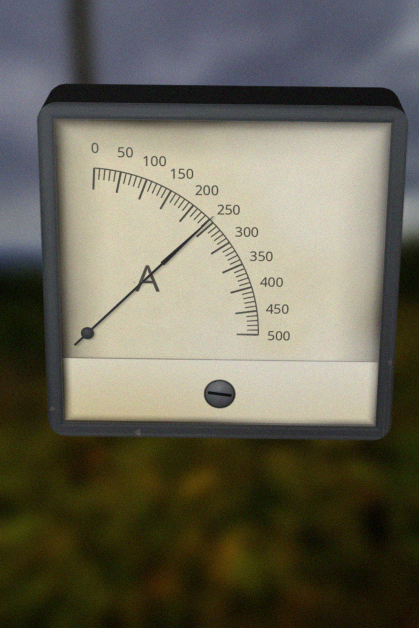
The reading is 240 A
